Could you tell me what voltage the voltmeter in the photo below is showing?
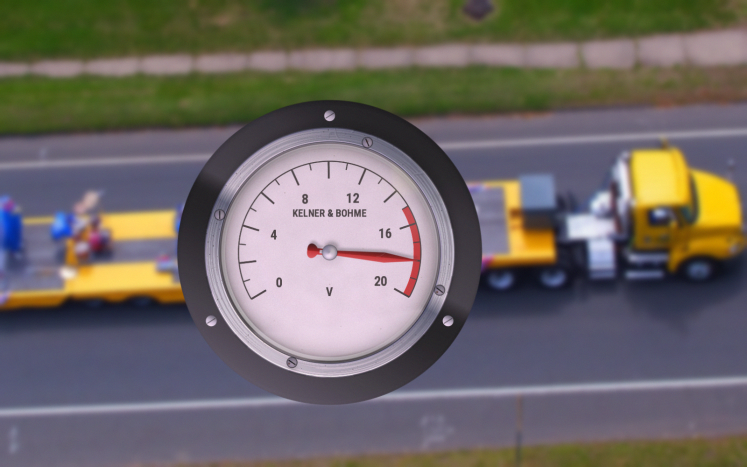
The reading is 18 V
